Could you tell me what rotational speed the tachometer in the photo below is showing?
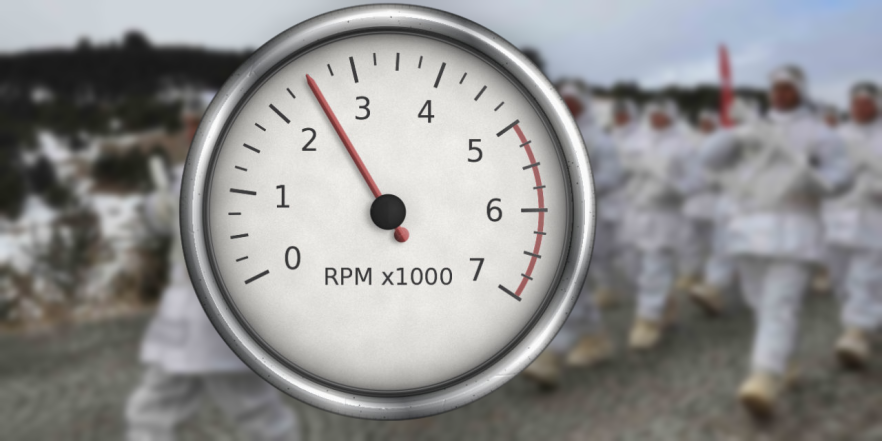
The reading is 2500 rpm
